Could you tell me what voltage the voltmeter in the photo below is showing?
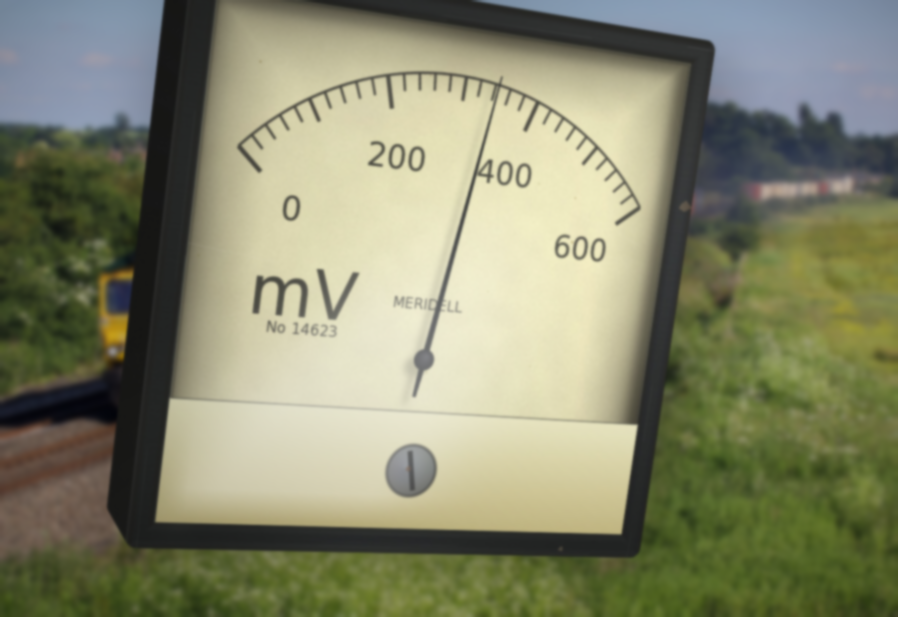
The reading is 340 mV
